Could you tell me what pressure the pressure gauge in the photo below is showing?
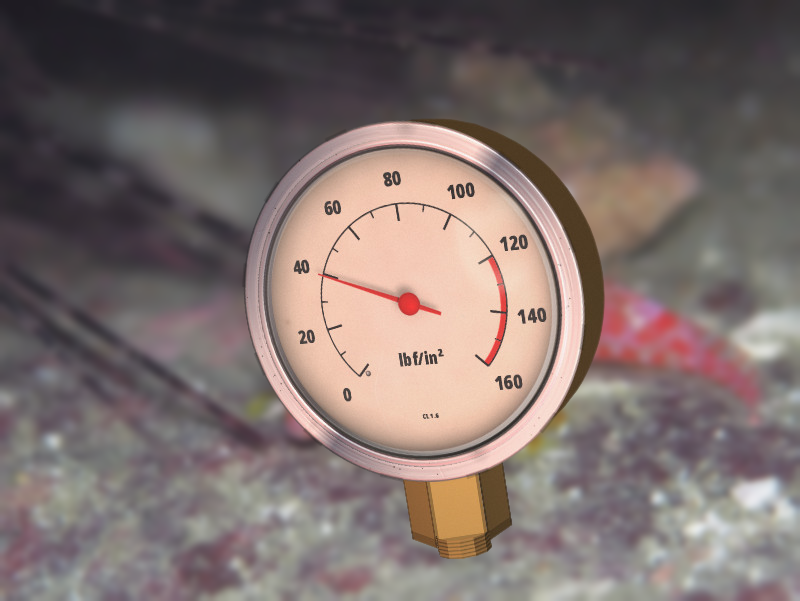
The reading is 40 psi
